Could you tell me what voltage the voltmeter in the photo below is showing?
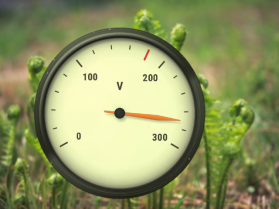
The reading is 270 V
